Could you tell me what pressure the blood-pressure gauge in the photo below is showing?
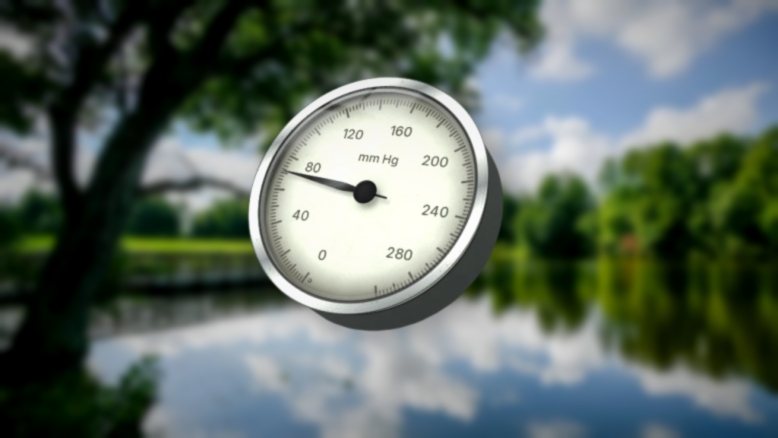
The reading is 70 mmHg
